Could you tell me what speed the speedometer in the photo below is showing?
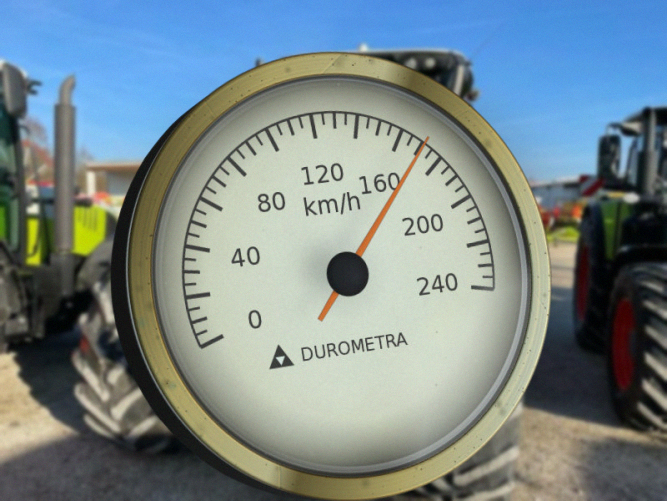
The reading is 170 km/h
